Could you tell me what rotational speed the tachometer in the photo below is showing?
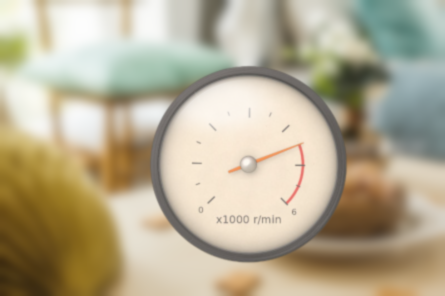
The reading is 4500 rpm
